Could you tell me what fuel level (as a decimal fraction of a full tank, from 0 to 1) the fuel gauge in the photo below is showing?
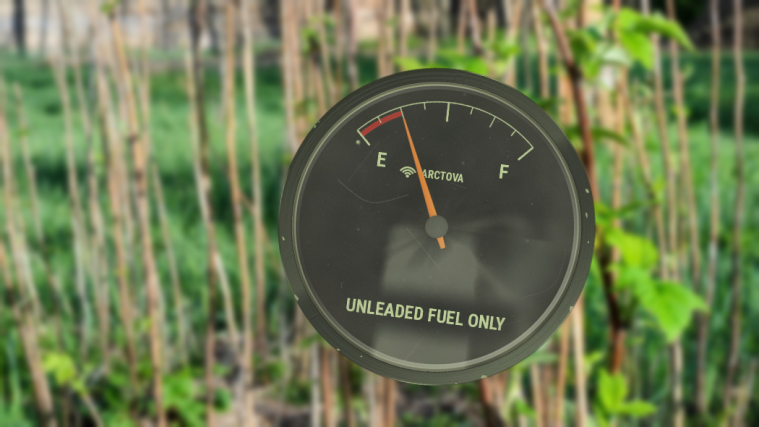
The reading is 0.25
